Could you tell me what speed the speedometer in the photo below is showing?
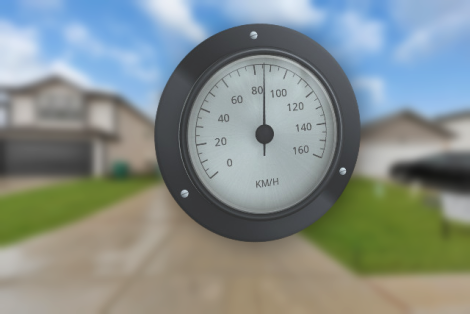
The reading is 85 km/h
